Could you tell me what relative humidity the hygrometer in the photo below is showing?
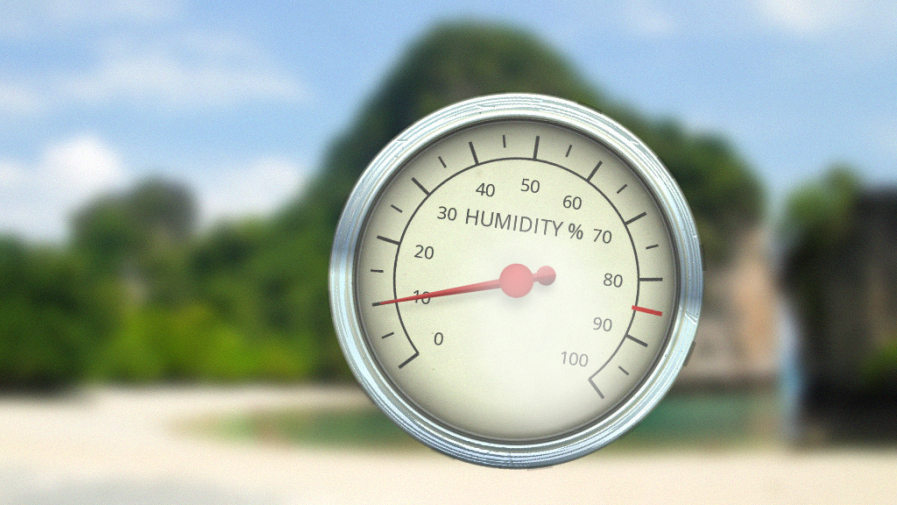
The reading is 10 %
